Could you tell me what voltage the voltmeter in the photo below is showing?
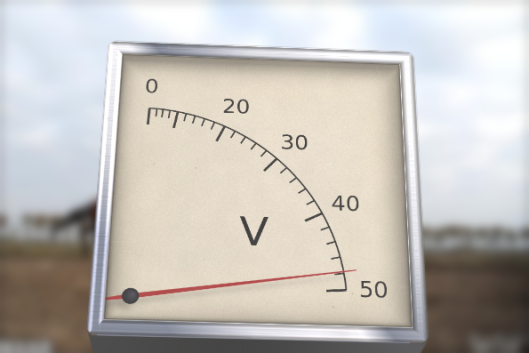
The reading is 48 V
